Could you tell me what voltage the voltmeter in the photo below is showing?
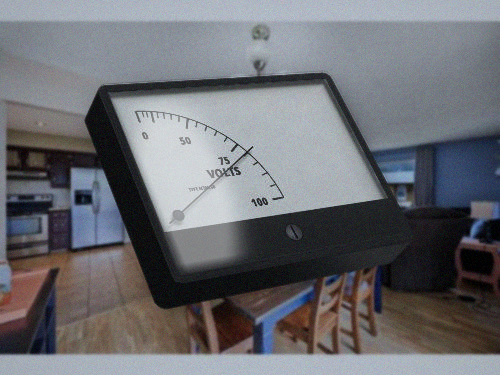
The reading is 80 V
